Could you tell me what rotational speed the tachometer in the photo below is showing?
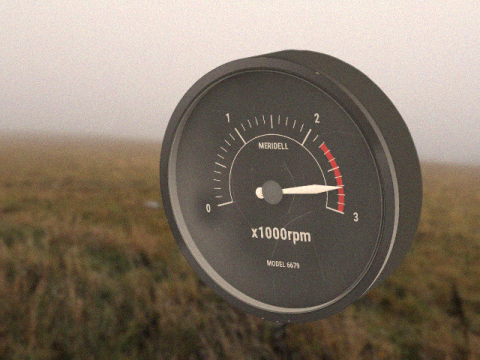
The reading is 2700 rpm
